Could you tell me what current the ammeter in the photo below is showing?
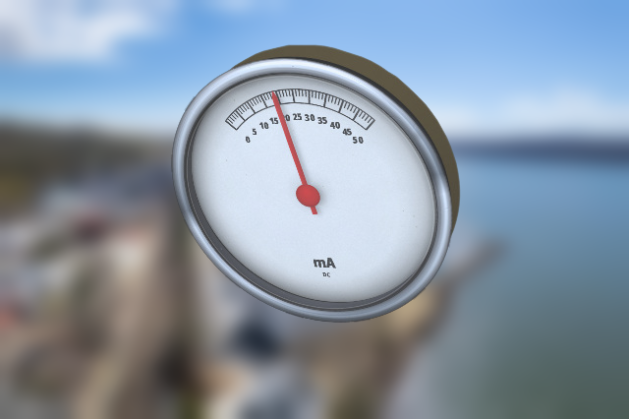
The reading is 20 mA
